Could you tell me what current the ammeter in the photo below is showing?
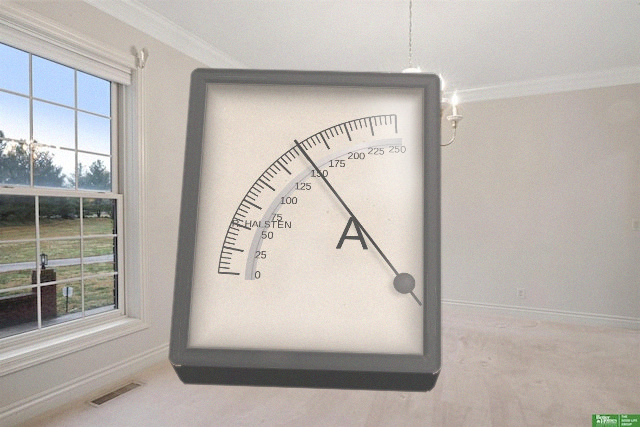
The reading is 150 A
